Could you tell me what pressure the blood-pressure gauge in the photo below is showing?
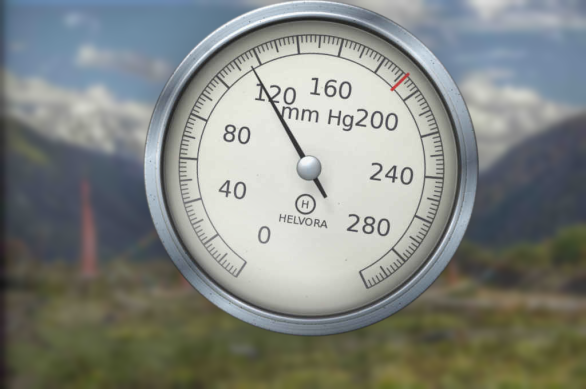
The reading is 116 mmHg
